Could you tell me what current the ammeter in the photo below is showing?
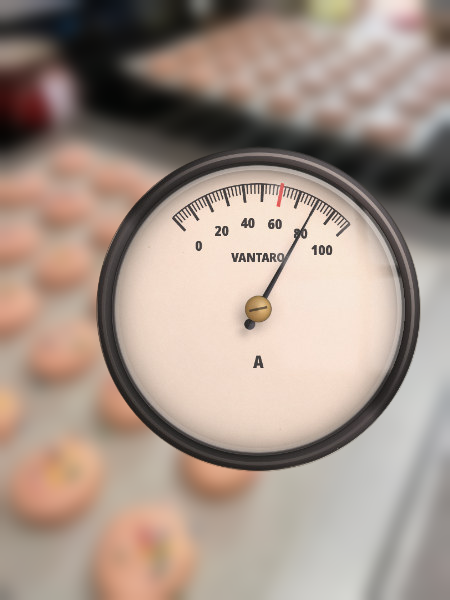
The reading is 80 A
